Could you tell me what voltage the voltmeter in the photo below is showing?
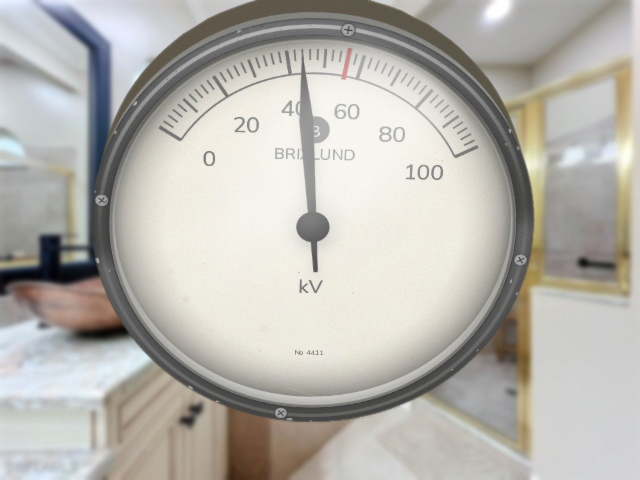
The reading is 44 kV
